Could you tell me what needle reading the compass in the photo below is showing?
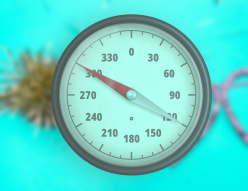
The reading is 300 °
